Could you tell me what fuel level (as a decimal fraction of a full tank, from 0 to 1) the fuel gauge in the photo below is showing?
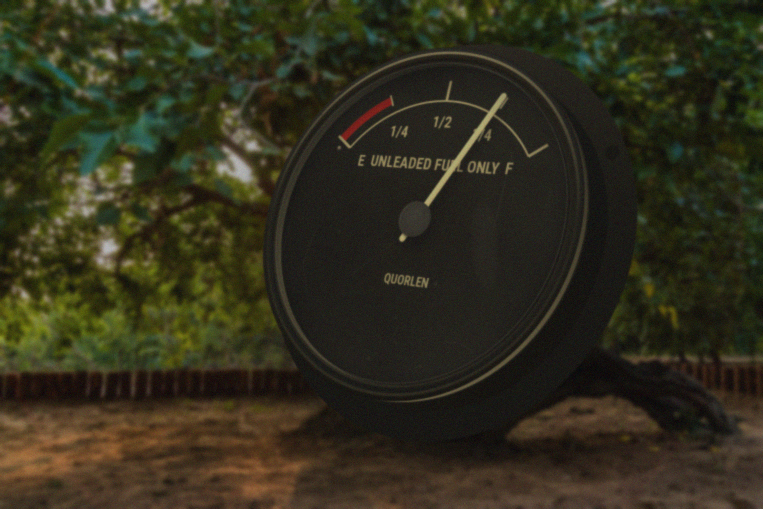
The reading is 0.75
